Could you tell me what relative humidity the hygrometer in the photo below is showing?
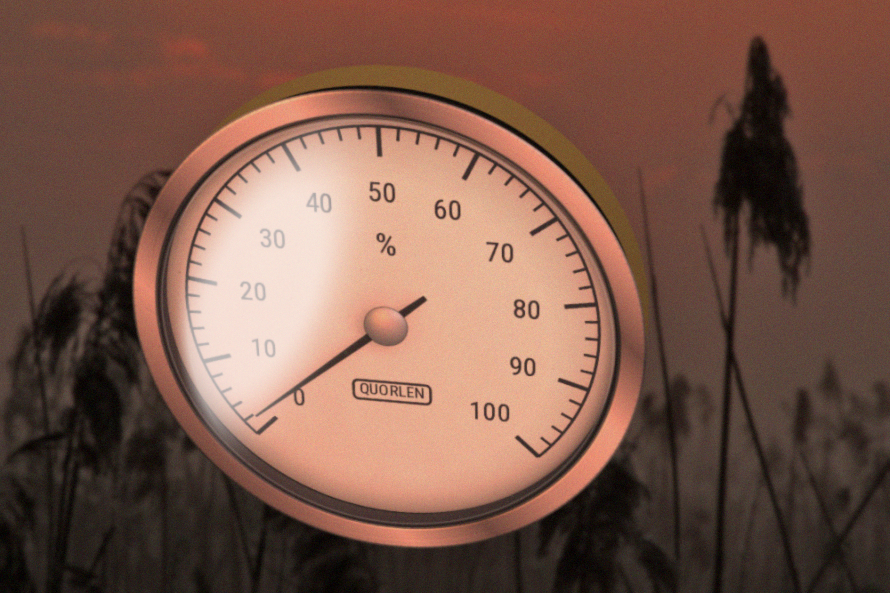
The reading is 2 %
